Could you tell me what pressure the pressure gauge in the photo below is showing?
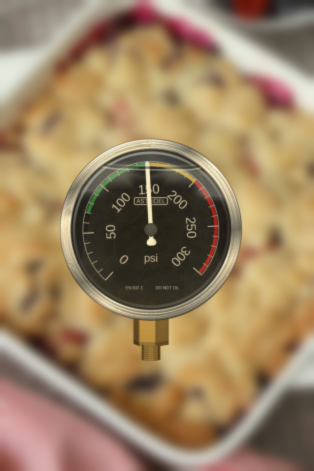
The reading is 150 psi
